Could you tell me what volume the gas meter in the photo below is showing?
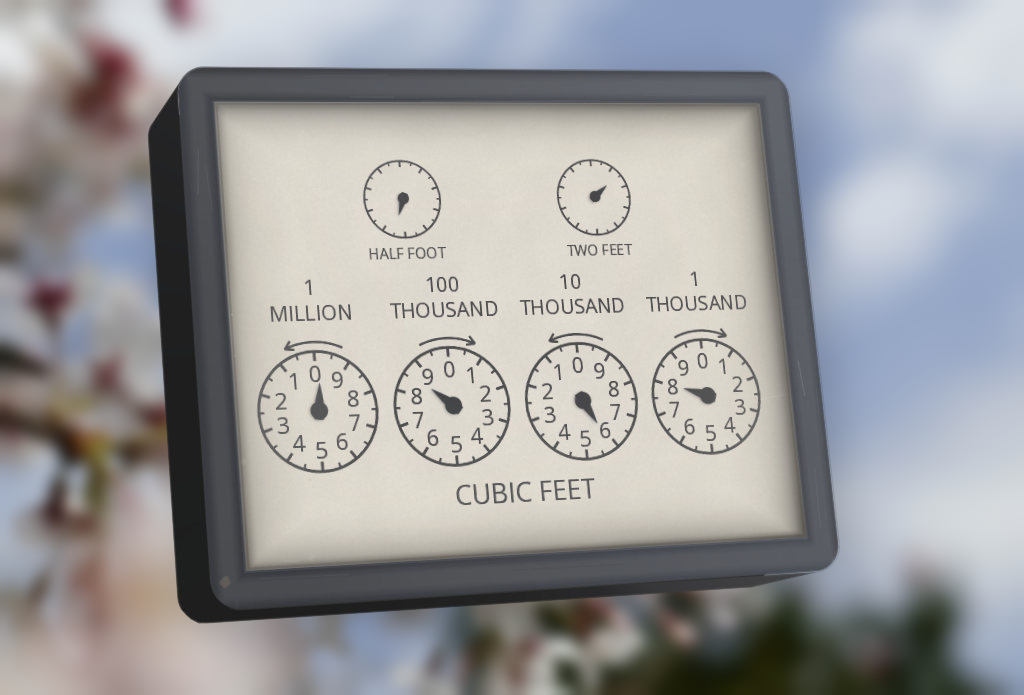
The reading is 985800 ft³
